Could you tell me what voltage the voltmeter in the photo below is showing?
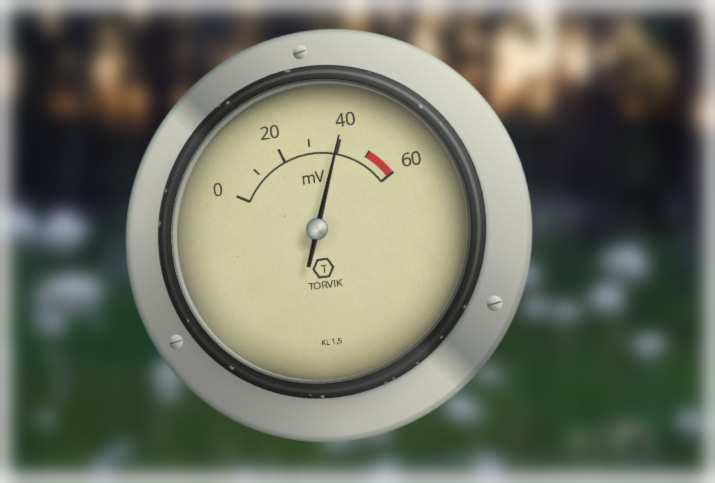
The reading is 40 mV
